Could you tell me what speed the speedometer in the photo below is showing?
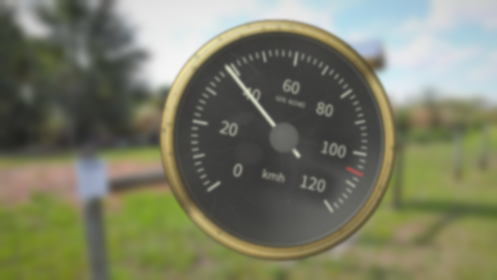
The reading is 38 km/h
